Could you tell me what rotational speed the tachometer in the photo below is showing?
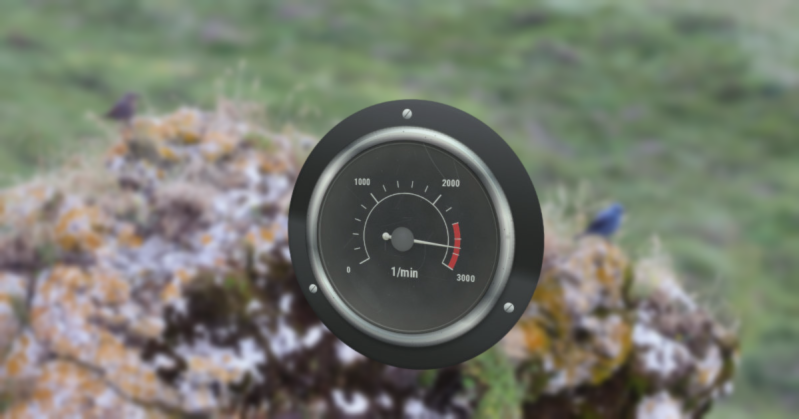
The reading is 2700 rpm
